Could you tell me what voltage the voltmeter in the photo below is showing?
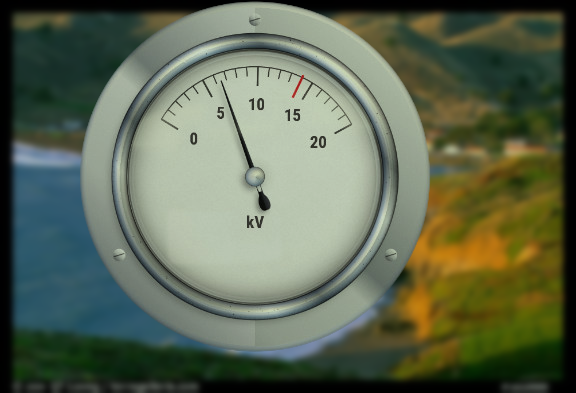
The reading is 6.5 kV
